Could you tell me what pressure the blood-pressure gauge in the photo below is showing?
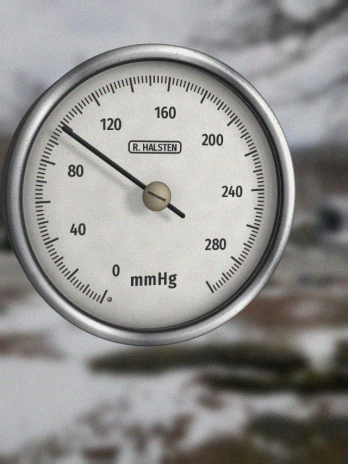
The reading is 98 mmHg
